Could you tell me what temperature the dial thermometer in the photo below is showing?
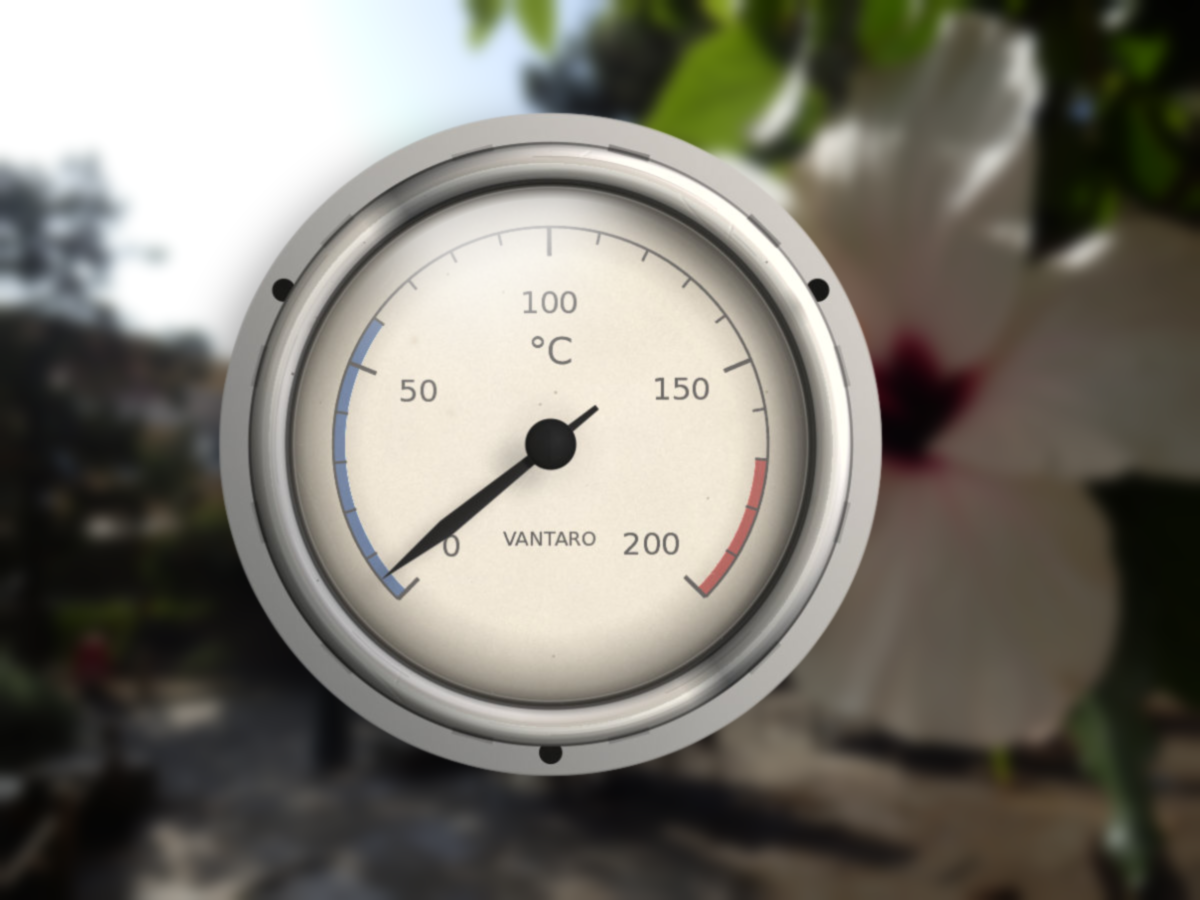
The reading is 5 °C
